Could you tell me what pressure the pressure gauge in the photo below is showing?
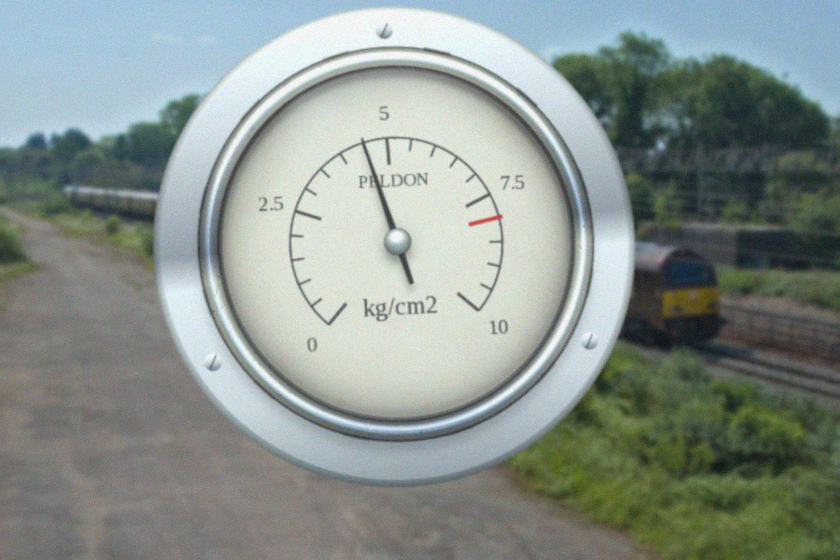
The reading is 4.5 kg/cm²
